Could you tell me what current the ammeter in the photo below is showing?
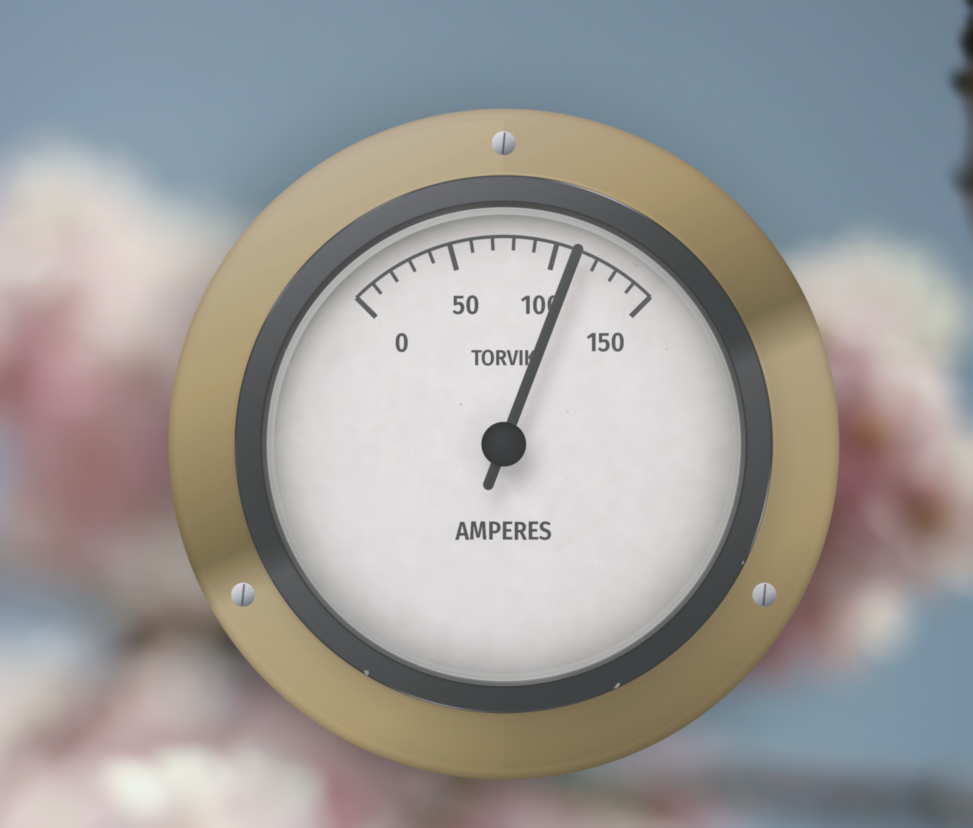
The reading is 110 A
